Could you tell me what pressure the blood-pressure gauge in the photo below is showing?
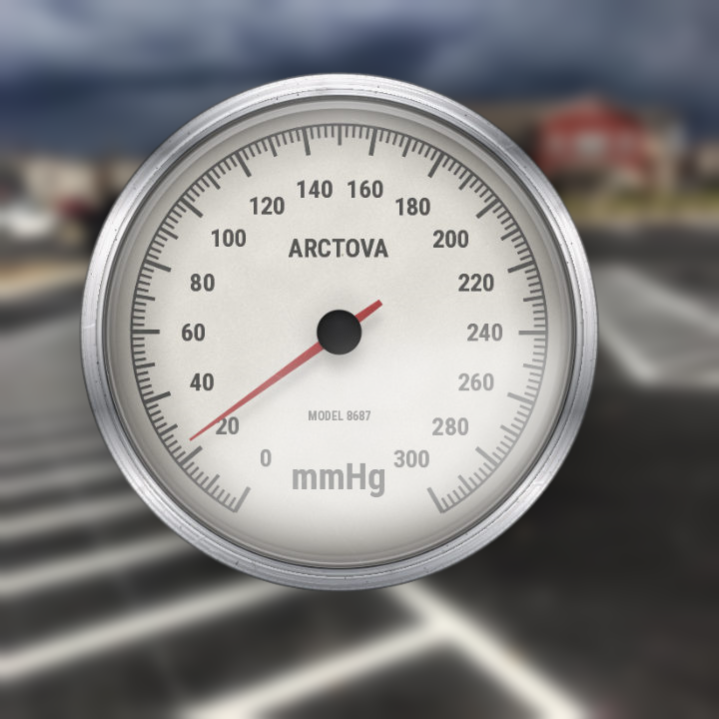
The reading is 24 mmHg
